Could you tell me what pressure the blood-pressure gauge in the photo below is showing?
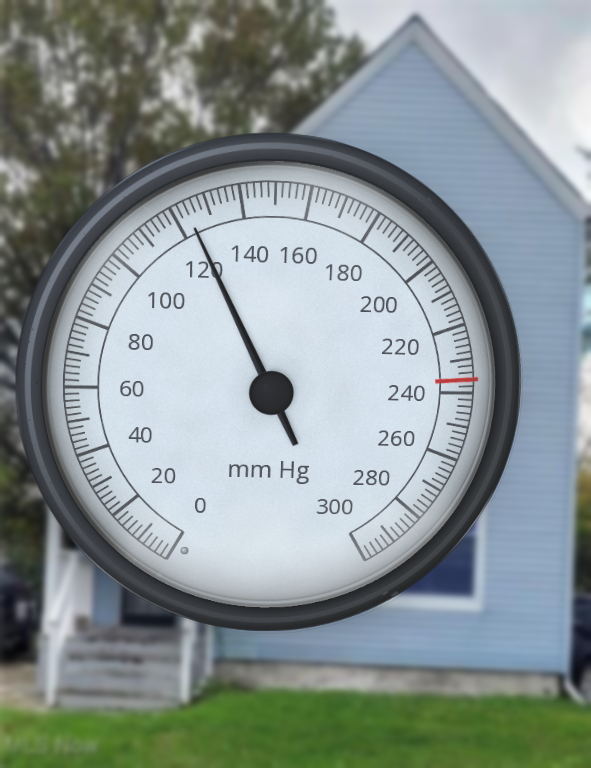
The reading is 124 mmHg
